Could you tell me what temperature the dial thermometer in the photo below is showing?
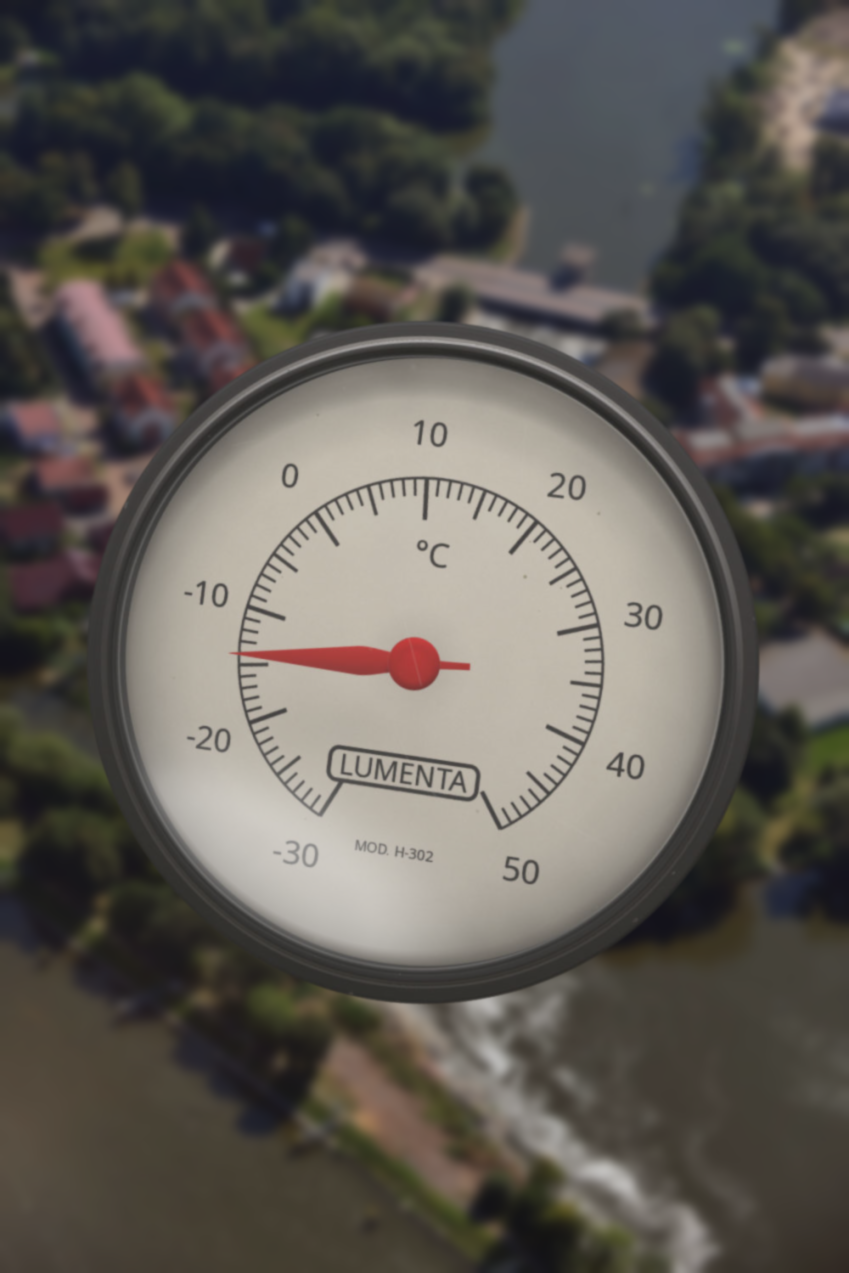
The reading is -14 °C
